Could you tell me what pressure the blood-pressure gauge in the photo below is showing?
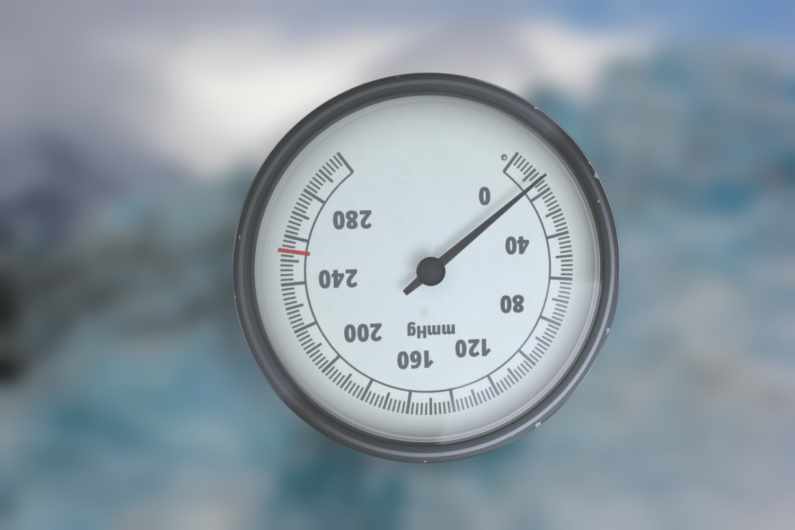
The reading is 14 mmHg
